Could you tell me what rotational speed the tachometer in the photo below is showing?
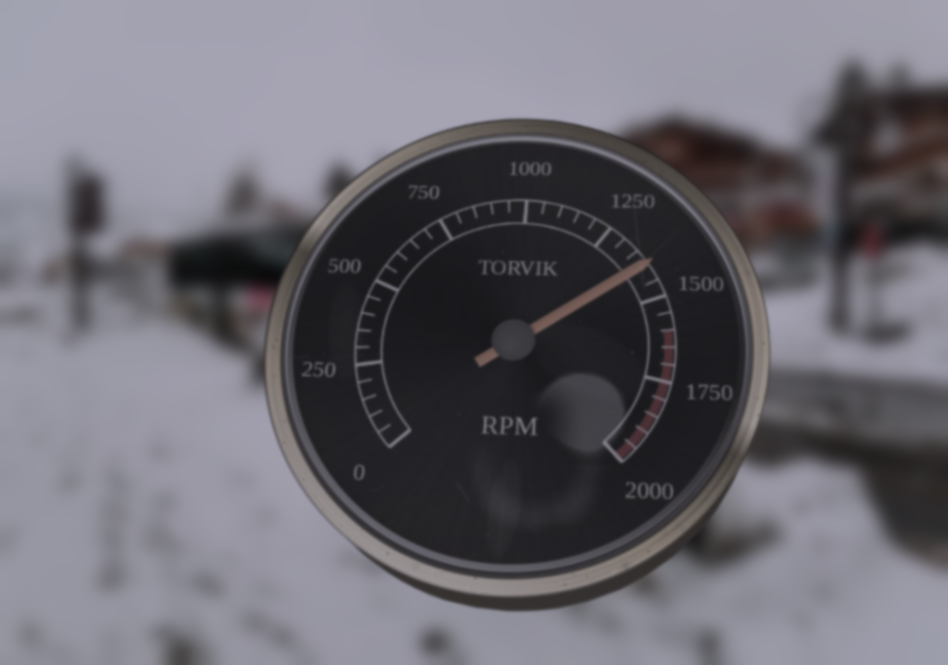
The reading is 1400 rpm
